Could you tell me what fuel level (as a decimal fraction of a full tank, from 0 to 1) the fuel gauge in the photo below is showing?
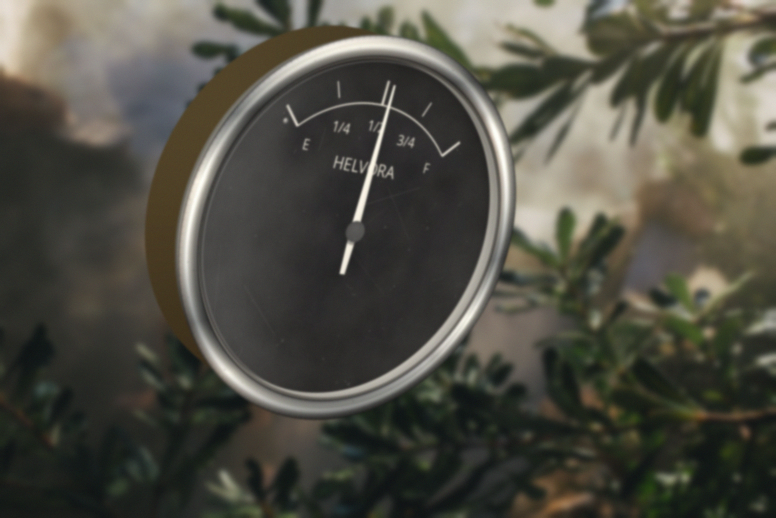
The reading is 0.5
